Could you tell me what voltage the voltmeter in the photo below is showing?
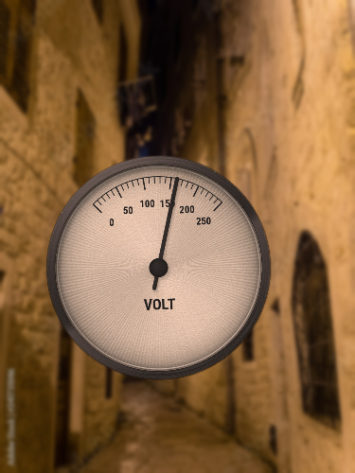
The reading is 160 V
